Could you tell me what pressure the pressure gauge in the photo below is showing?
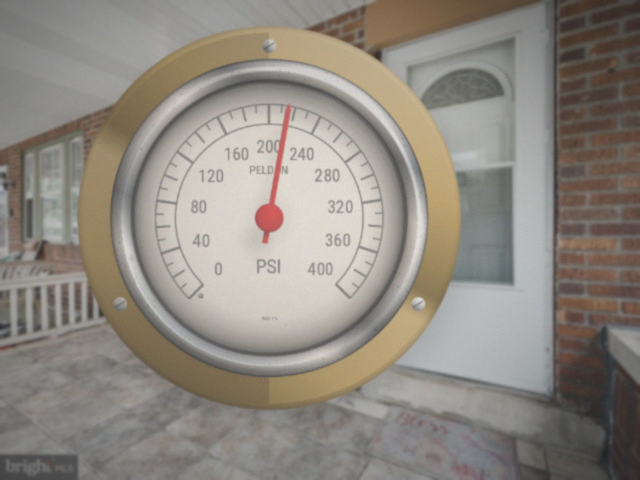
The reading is 215 psi
